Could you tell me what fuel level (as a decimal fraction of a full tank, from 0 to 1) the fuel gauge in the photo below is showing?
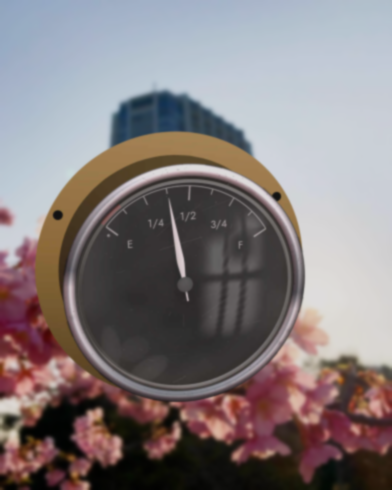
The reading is 0.375
